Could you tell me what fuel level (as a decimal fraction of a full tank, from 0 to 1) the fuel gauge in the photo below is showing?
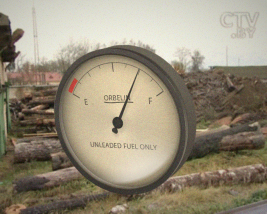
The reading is 0.75
